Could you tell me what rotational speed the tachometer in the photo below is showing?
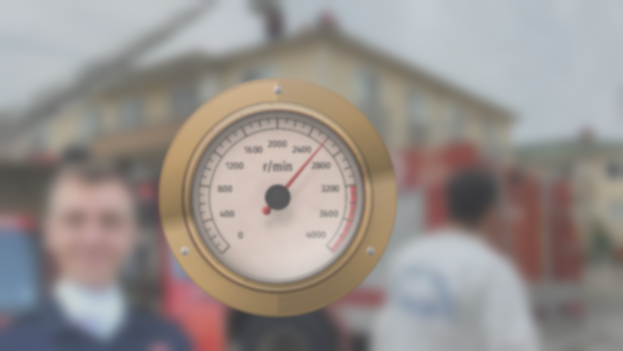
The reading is 2600 rpm
